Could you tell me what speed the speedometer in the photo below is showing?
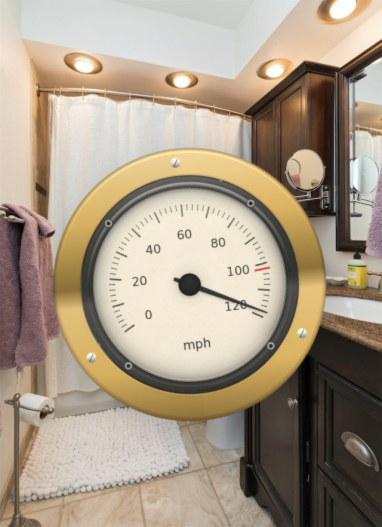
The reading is 118 mph
